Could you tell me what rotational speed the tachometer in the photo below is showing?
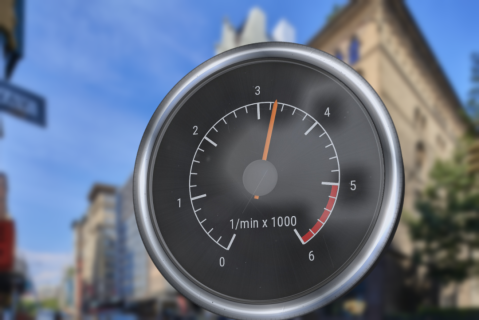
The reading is 3300 rpm
